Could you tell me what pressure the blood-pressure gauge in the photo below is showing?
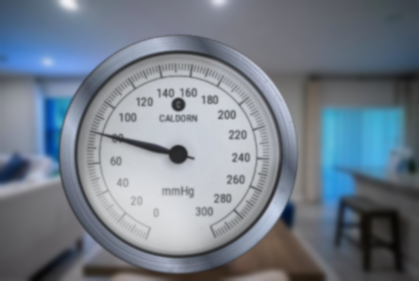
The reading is 80 mmHg
